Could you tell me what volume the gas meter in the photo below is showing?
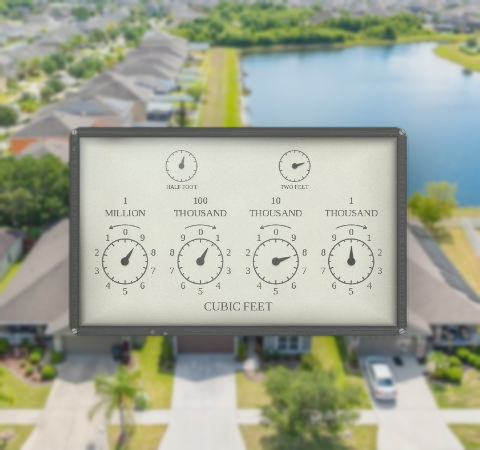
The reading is 908000 ft³
